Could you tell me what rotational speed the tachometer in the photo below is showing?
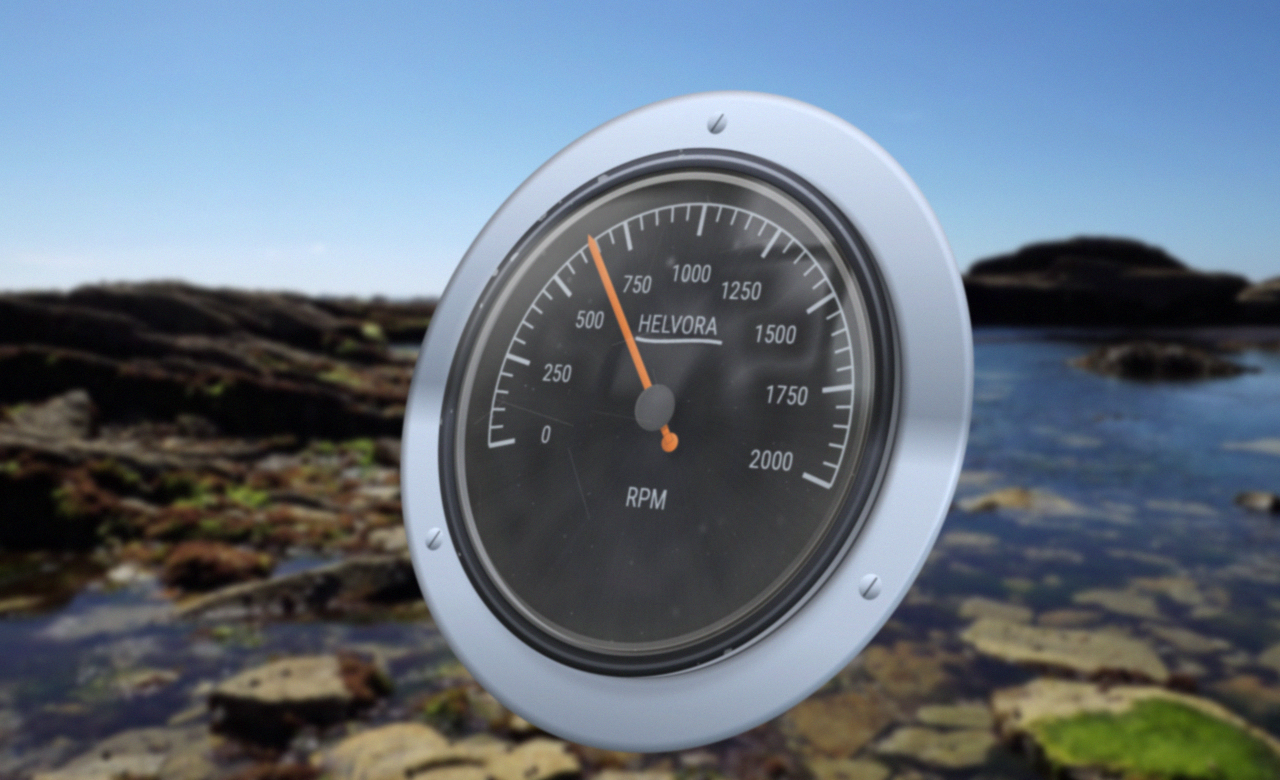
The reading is 650 rpm
